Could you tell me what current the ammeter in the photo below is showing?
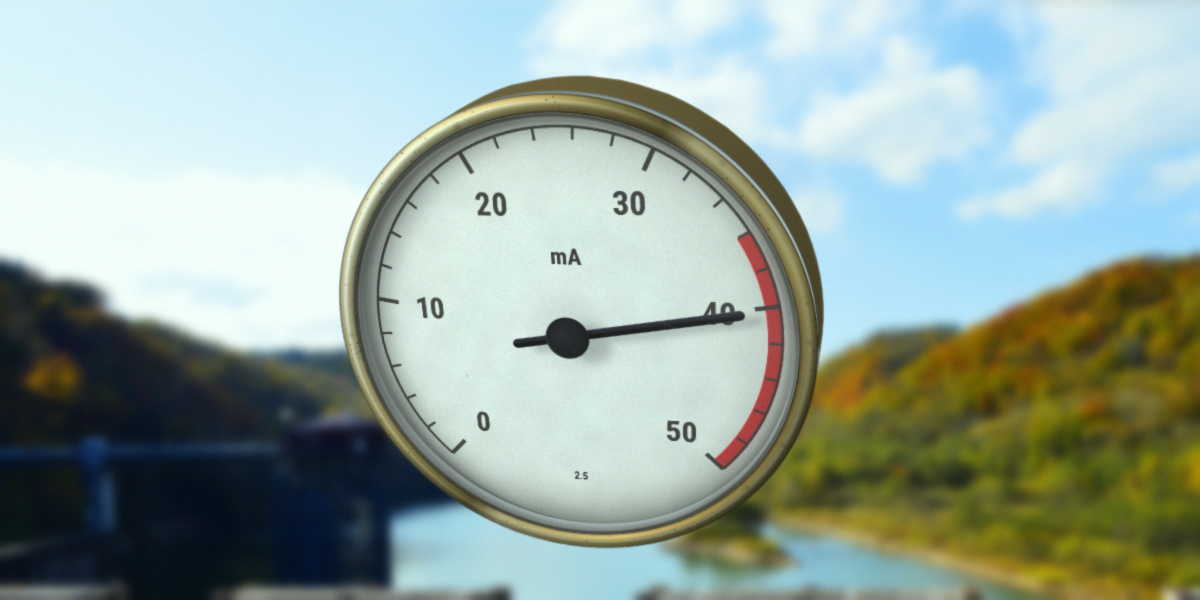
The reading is 40 mA
